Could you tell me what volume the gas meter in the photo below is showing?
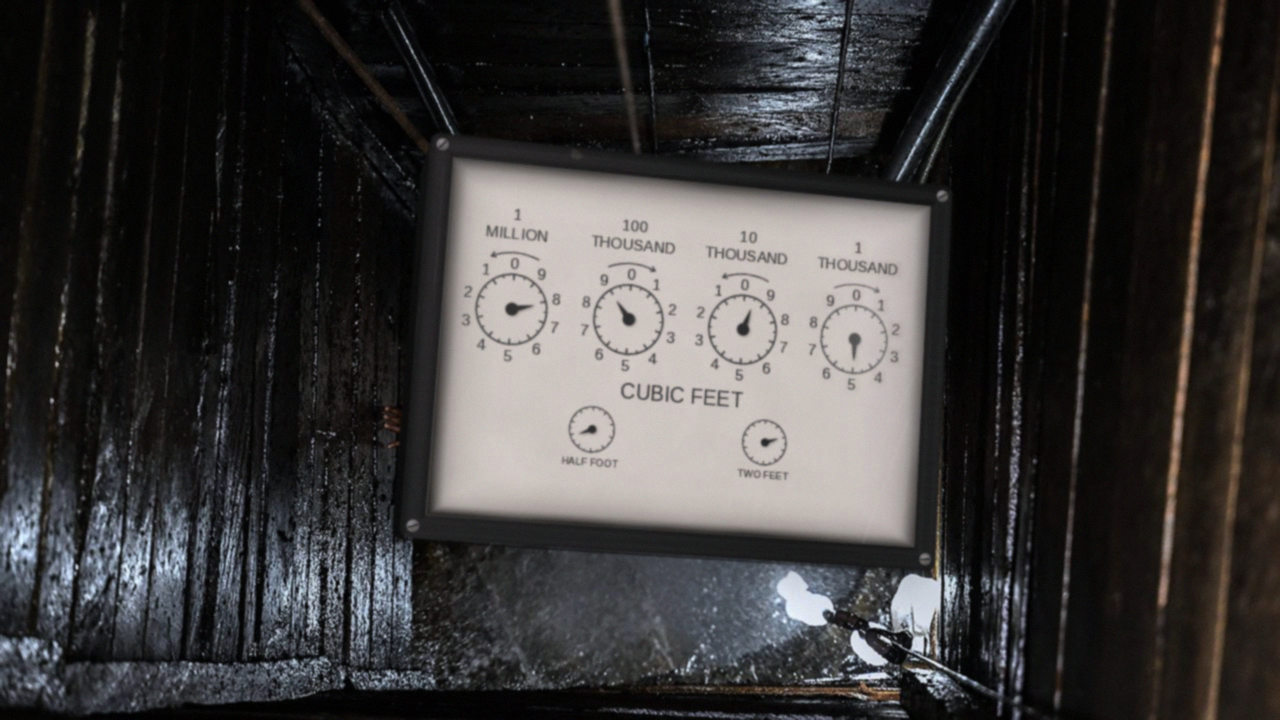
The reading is 789500 ft³
